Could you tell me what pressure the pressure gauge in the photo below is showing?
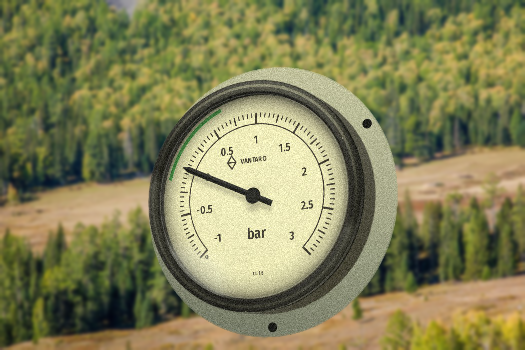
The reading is 0 bar
